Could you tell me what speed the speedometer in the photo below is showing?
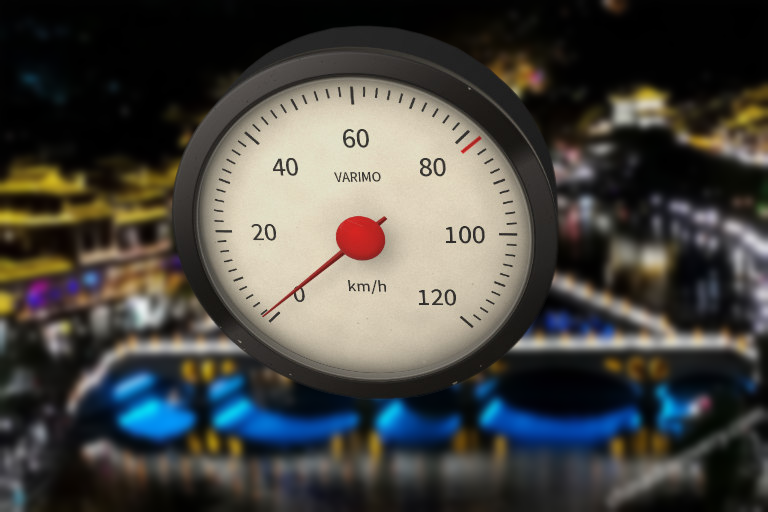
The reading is 2 km/h
